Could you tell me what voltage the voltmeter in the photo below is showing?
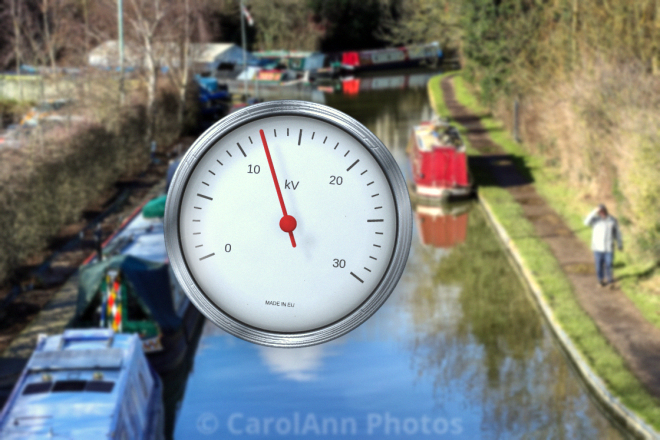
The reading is 12 kV
